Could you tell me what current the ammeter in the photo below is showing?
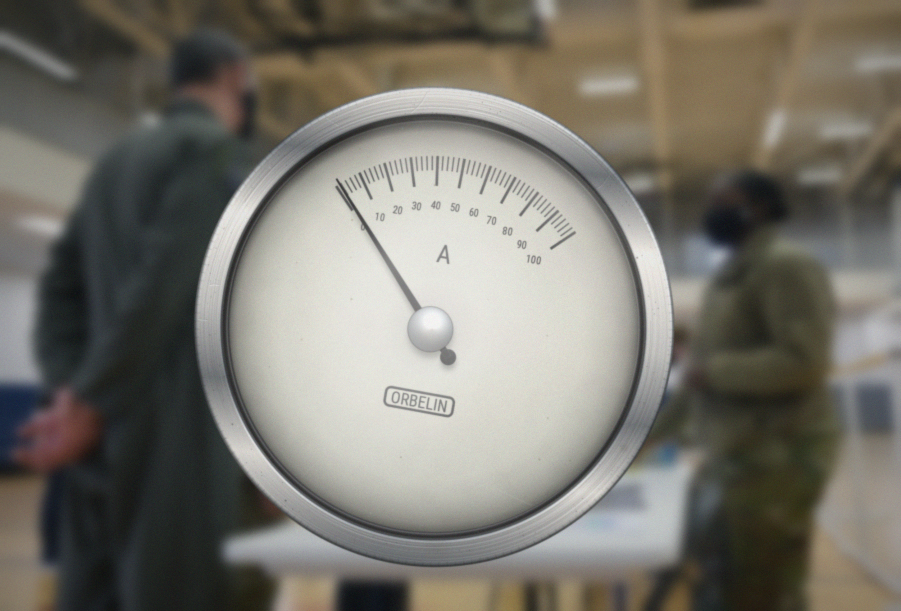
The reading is 2 A
